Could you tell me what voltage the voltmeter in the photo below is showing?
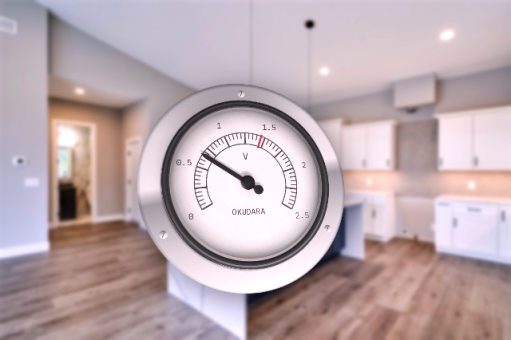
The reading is 0.65 V
